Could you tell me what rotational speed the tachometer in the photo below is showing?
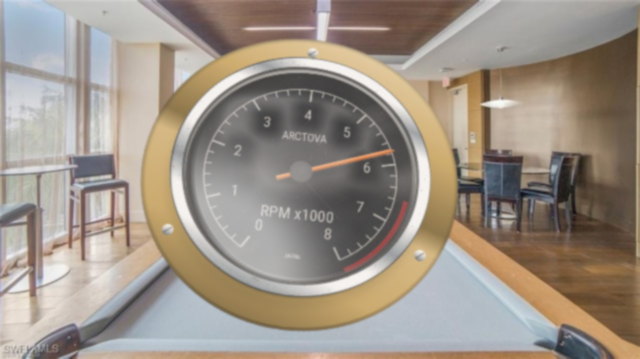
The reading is 5800 rpm
